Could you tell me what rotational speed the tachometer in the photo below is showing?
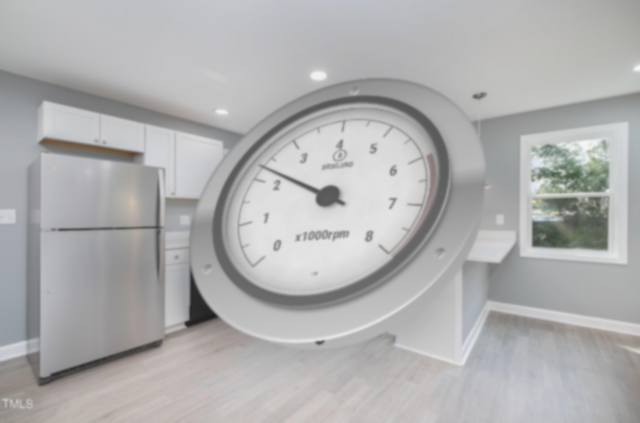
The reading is 2250 rpm
